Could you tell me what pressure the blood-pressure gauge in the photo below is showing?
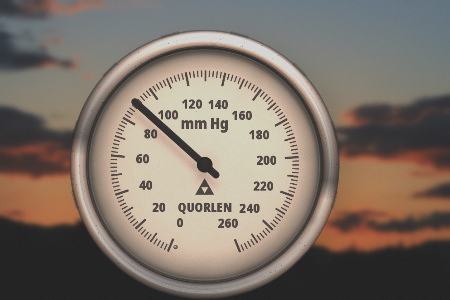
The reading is 90 mmHg
